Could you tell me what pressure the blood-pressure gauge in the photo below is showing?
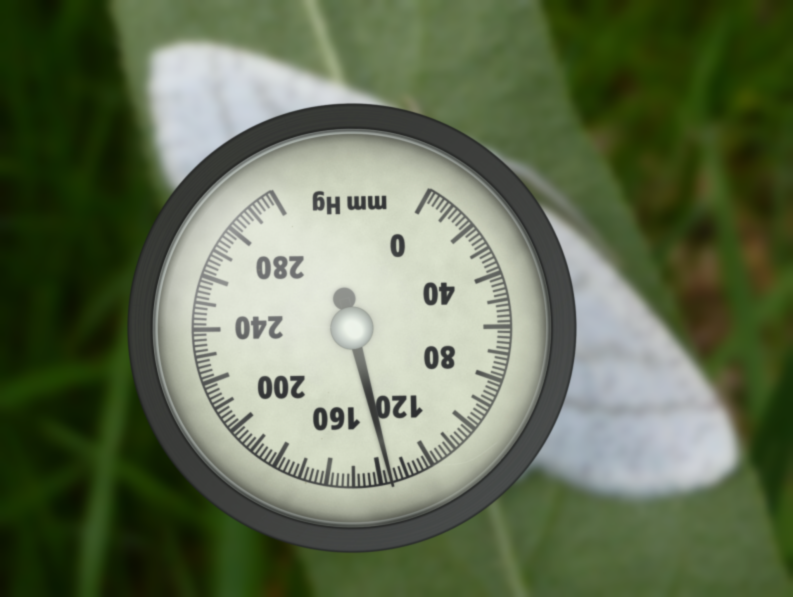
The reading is 136 mmHg
